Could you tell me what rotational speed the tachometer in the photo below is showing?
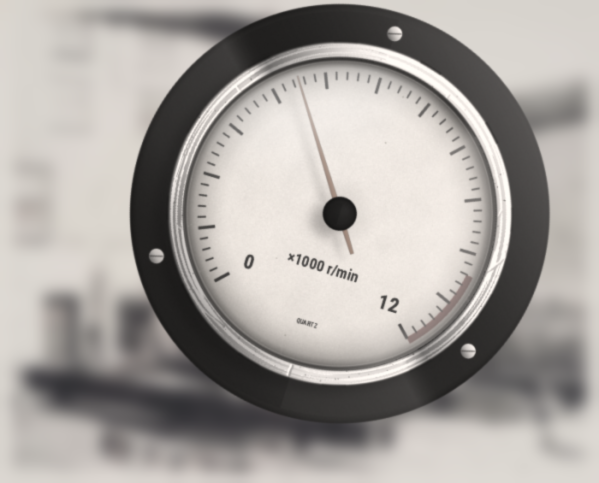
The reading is 4500 rpm
